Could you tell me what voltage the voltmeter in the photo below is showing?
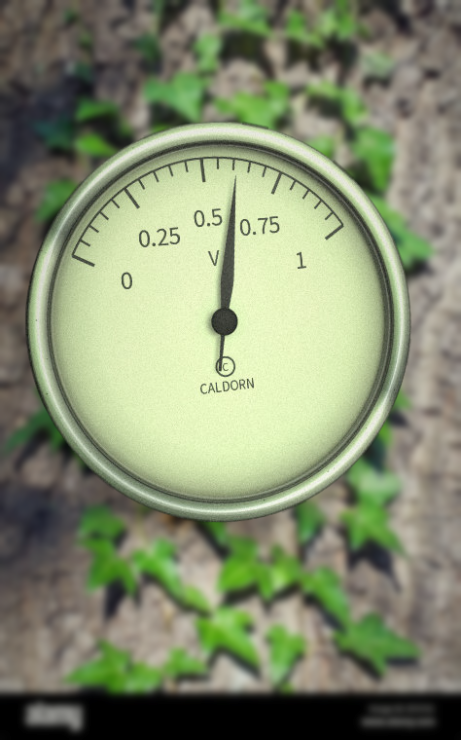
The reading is 0.6 V
